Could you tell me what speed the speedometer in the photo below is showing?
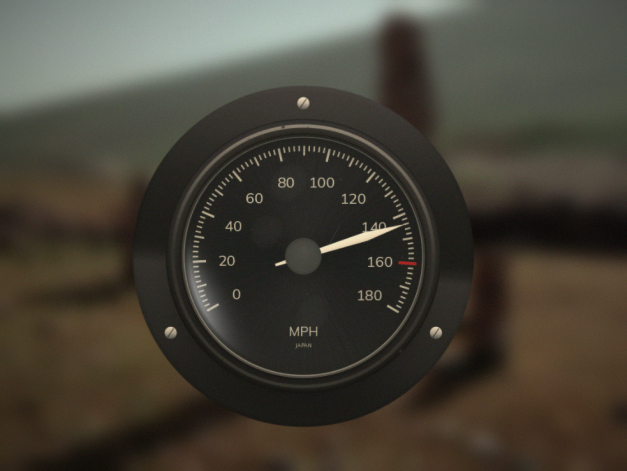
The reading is 144 mph
